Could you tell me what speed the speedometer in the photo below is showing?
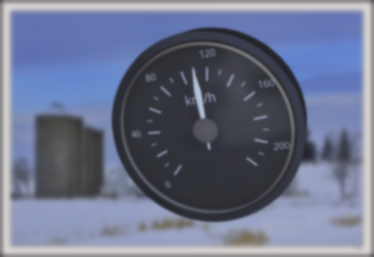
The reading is 110 km/h
